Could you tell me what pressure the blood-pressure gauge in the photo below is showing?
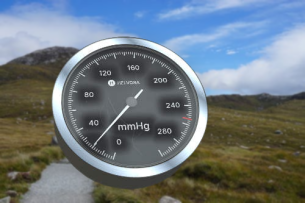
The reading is 20 mmHg
